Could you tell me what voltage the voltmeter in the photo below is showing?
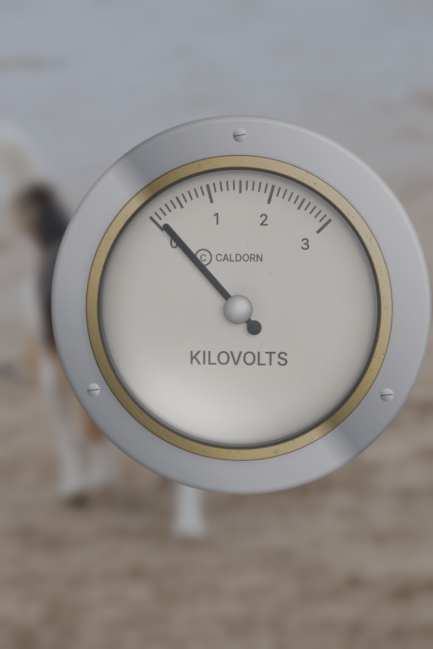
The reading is 0.1 kV
